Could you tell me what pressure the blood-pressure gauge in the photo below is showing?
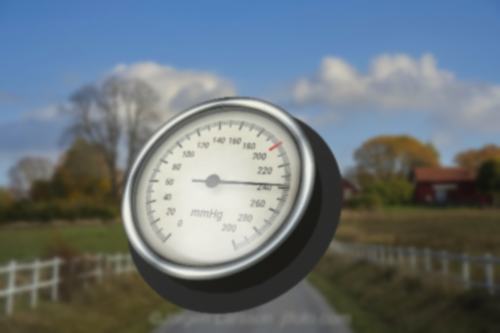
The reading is 240 mmHg
